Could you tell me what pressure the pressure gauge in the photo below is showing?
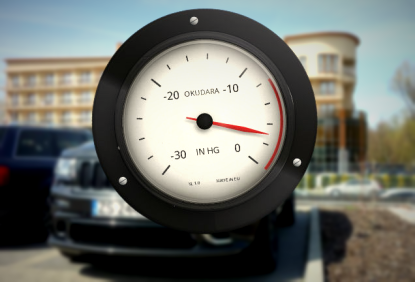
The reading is -3 inHg
